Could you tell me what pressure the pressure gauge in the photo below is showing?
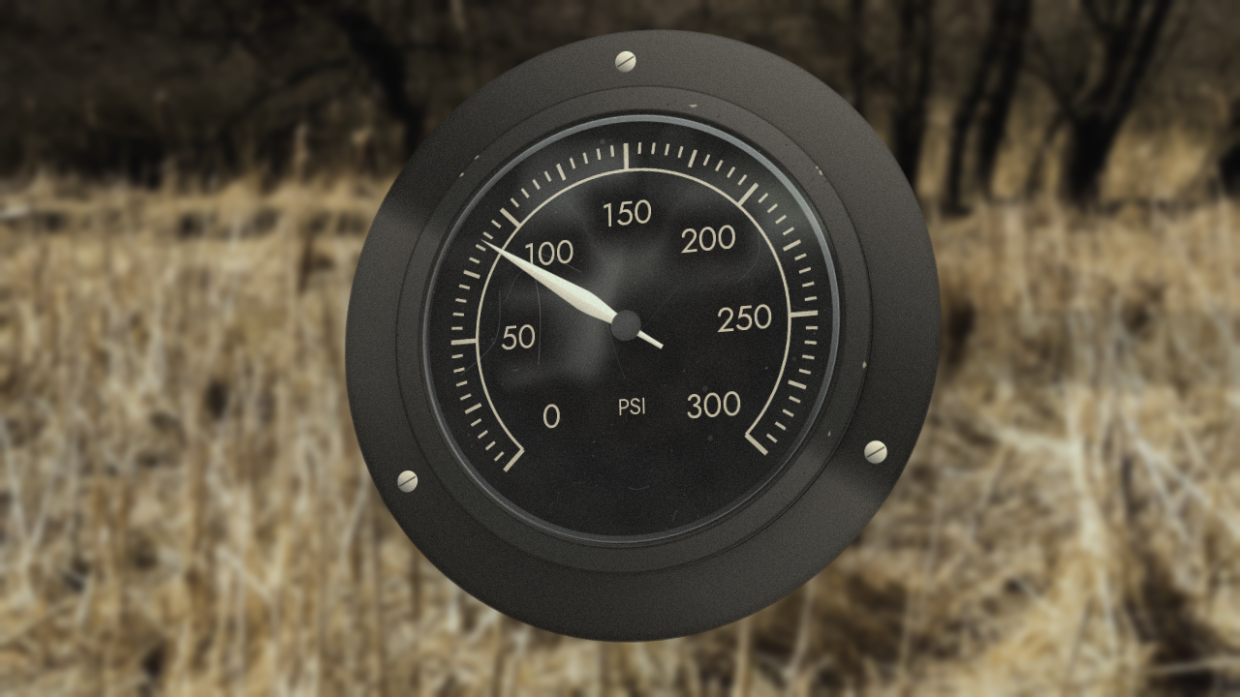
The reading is 87.5 psi
